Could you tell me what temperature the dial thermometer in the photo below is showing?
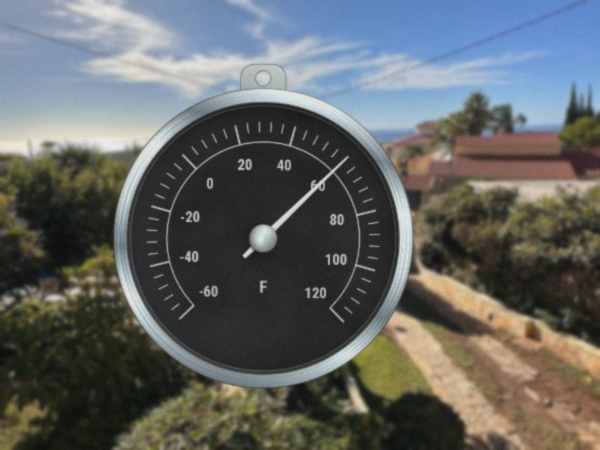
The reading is 60 °F
